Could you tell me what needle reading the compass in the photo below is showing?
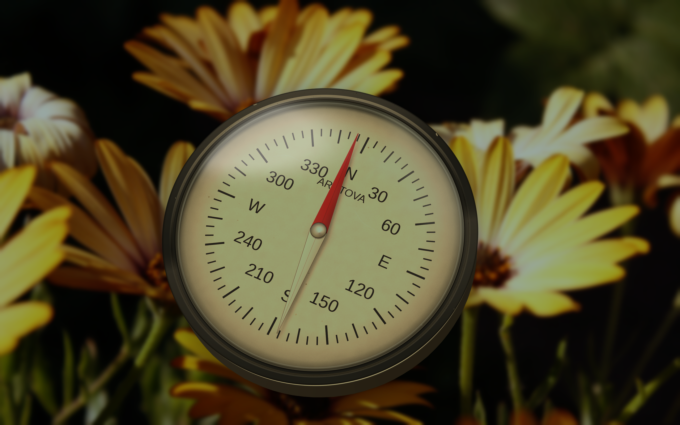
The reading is 355 °
